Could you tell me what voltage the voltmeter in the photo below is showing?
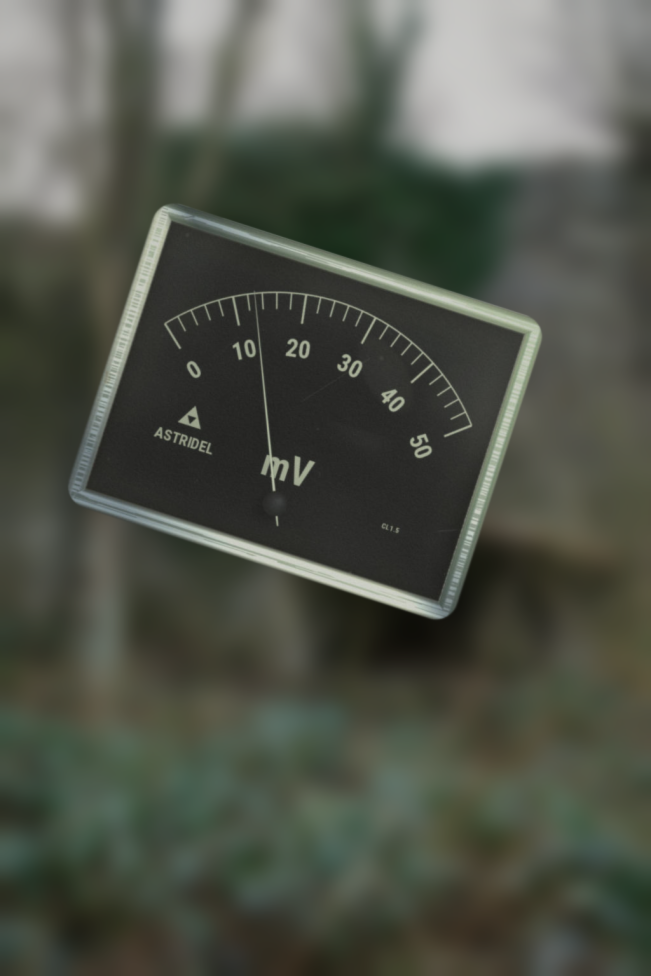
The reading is 13 mV
